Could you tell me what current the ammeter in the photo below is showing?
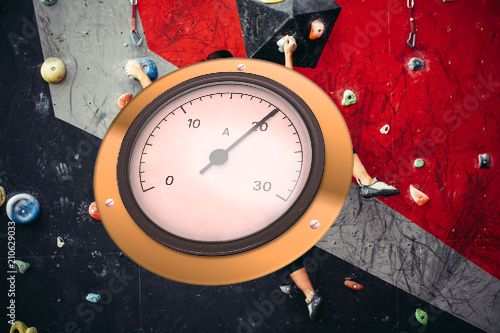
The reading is 20 A
